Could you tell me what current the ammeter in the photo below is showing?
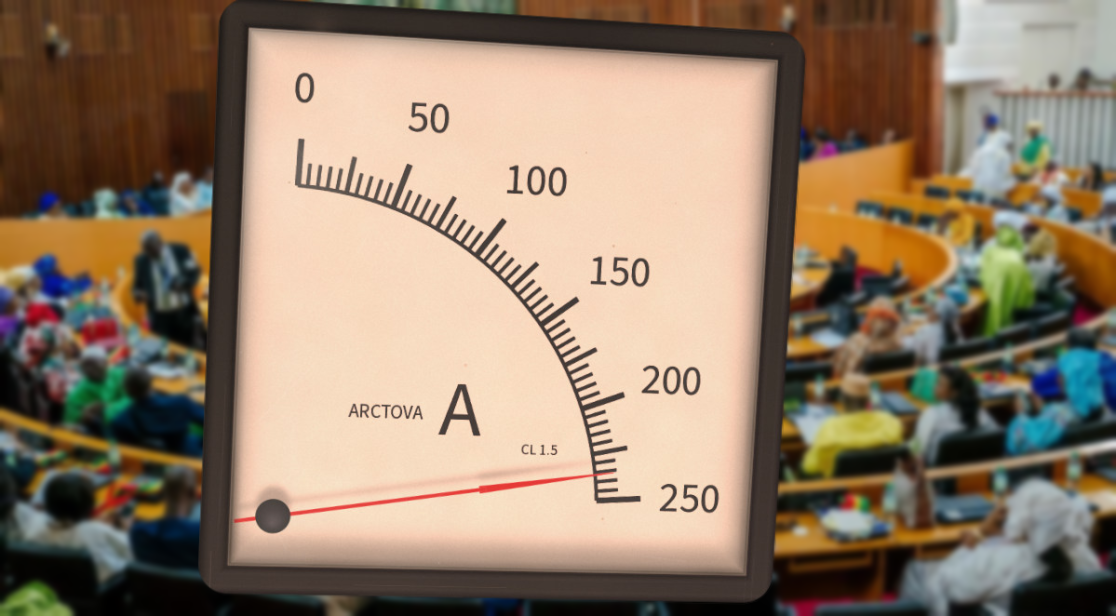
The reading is 235 A
